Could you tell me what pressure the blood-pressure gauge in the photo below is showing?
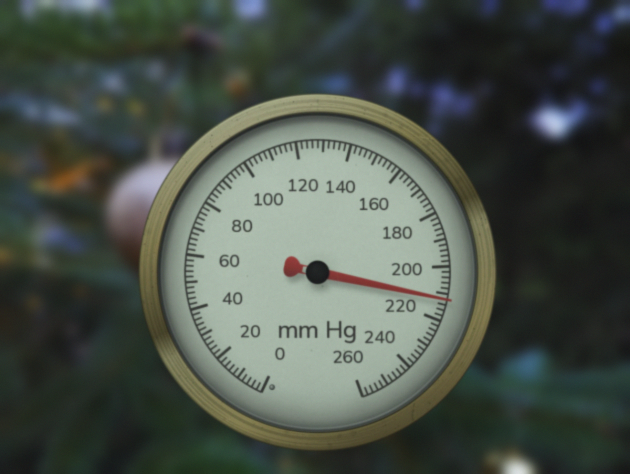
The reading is 212 mmHg
